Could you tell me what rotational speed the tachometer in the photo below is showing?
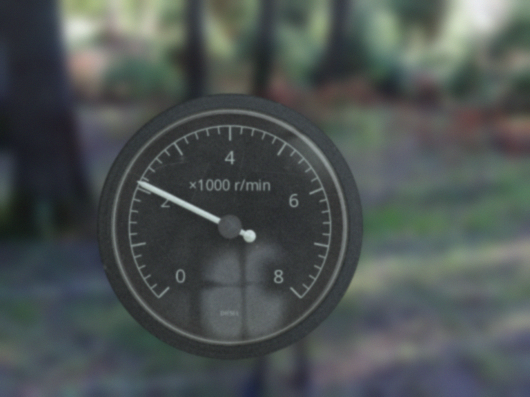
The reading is 2100 rpm
